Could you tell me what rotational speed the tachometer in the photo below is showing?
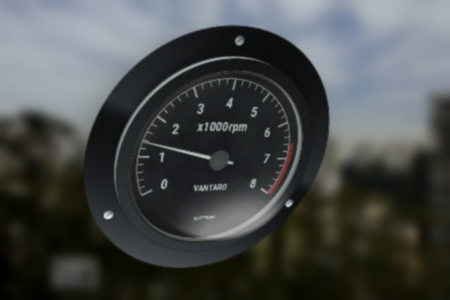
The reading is 1400 rpm
